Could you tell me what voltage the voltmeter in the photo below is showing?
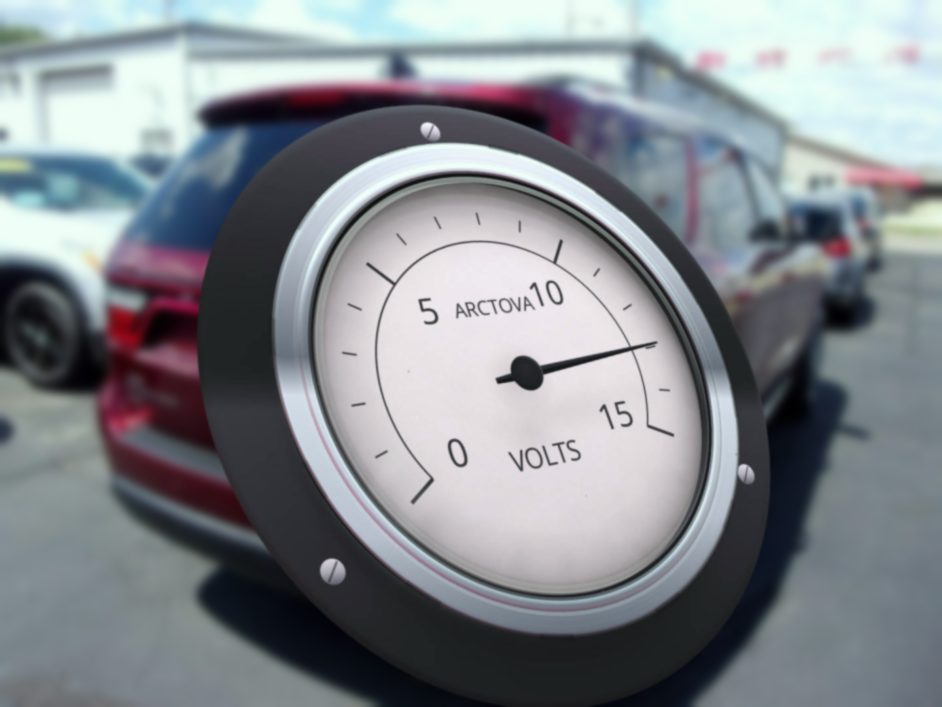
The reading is 13 V
